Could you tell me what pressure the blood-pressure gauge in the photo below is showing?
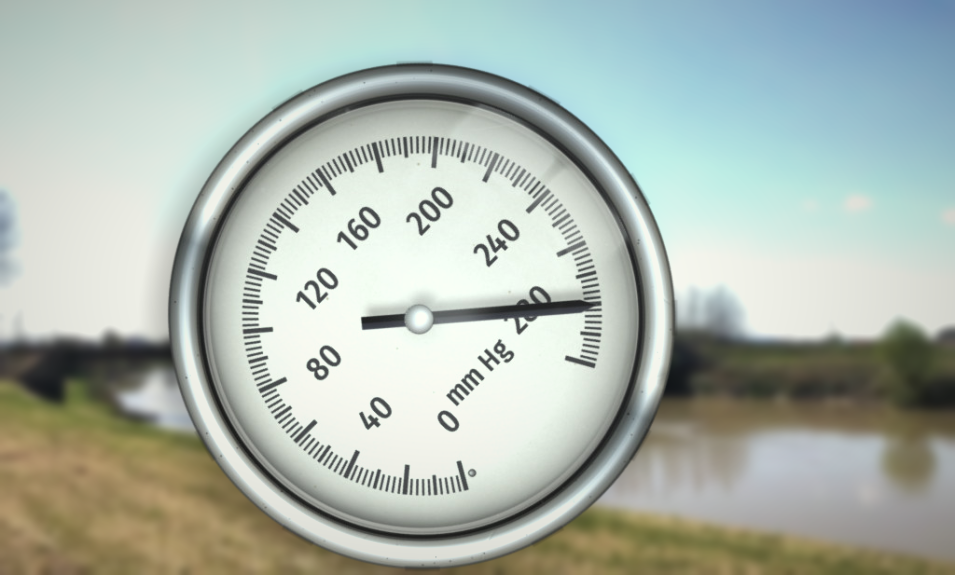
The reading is 280 mmHg
